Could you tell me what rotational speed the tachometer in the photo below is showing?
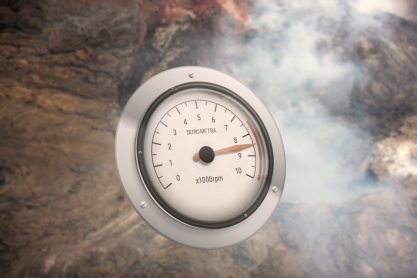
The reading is 8500 rpm
